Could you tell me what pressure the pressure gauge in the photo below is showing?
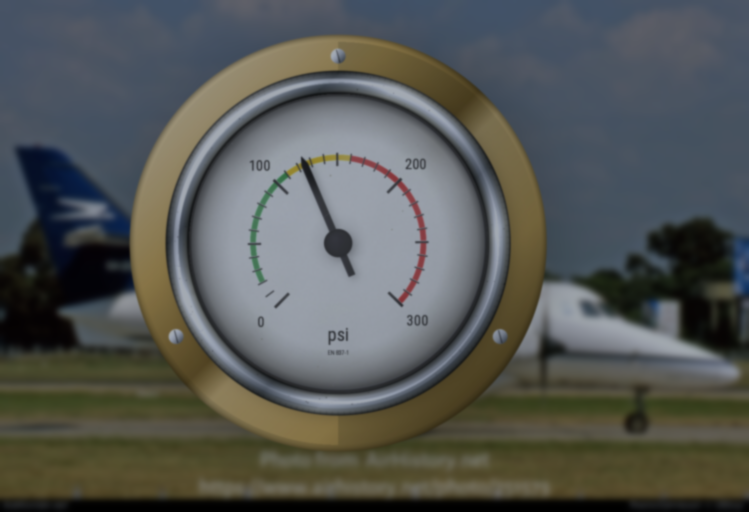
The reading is 125 psi
